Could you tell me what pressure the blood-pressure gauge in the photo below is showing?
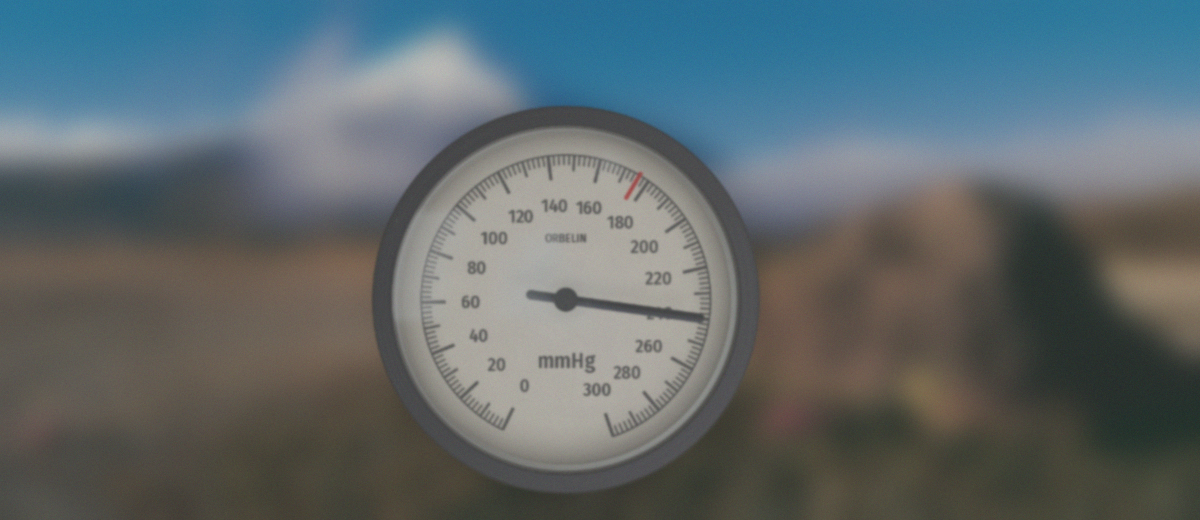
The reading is 240 mmHg
